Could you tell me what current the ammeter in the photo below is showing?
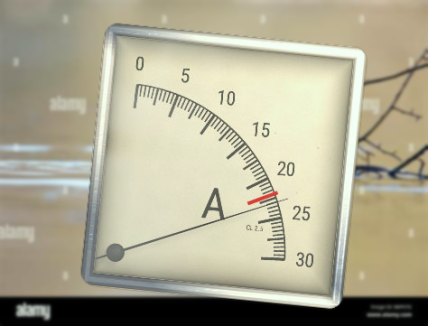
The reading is 23 A
